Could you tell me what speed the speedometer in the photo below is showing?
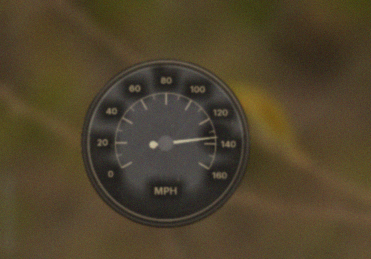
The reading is 135 mph
